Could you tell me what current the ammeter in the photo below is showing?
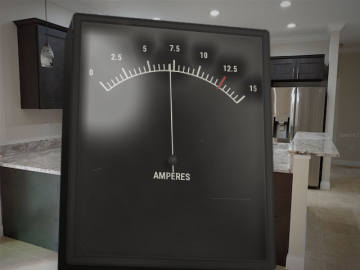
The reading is 7 A
